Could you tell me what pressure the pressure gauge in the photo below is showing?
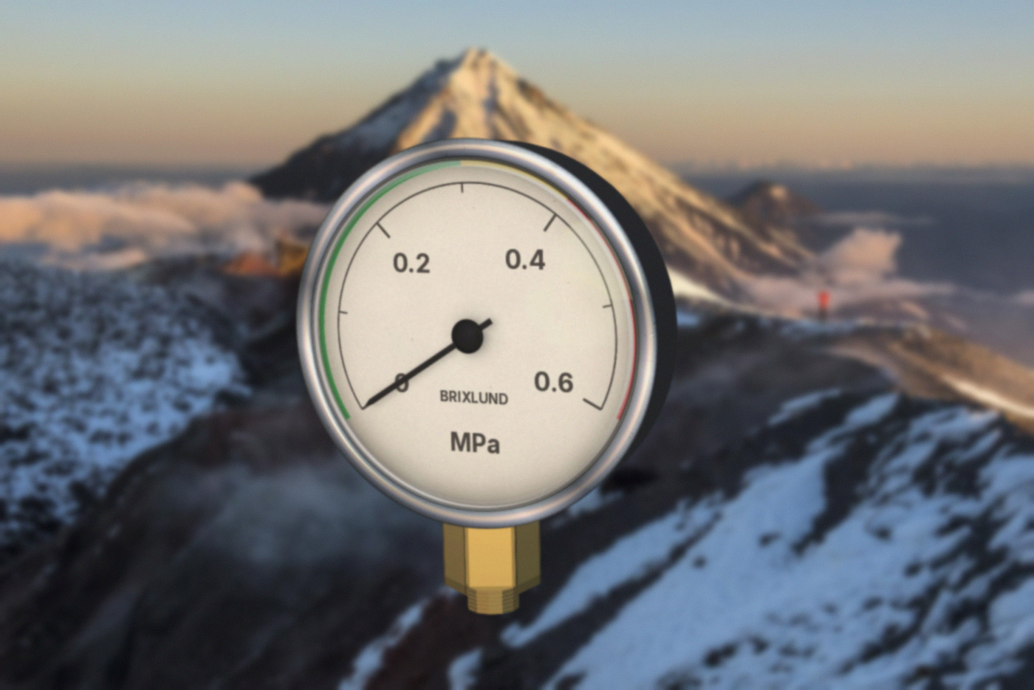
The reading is 0 MPa
